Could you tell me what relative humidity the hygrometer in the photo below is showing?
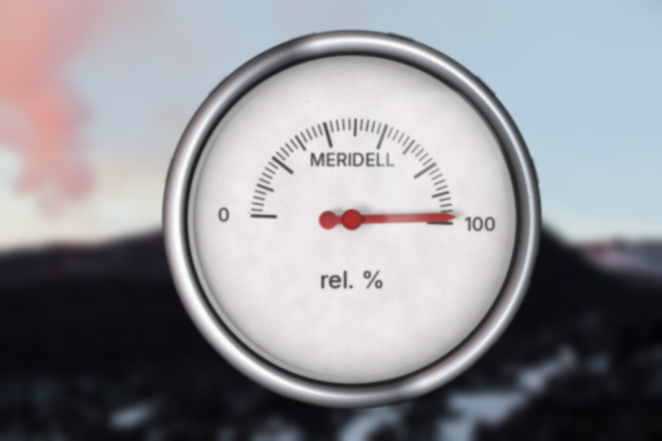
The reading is 98 %
